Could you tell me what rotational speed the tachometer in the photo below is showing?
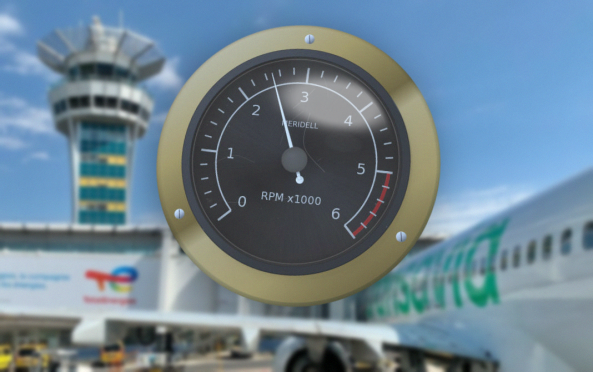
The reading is 2500 rpm
